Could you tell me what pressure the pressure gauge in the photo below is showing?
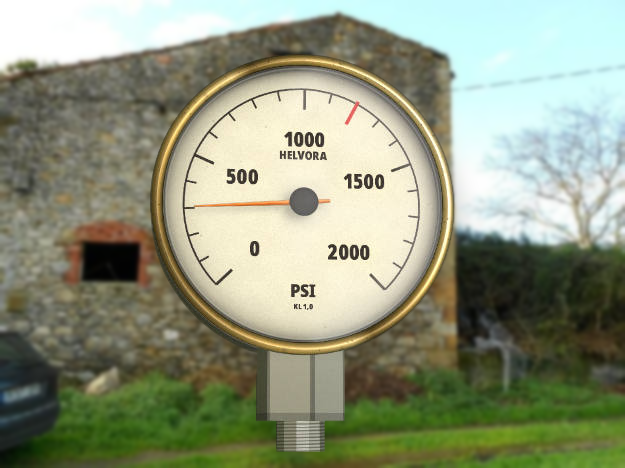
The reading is 300 psi
